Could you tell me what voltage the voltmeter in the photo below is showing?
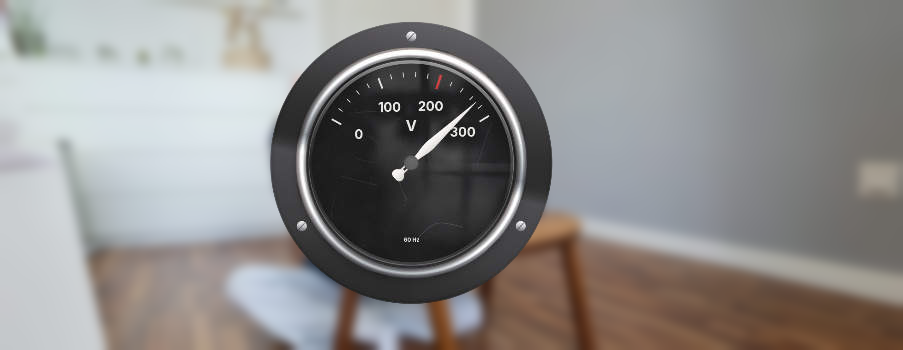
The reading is 270 V
